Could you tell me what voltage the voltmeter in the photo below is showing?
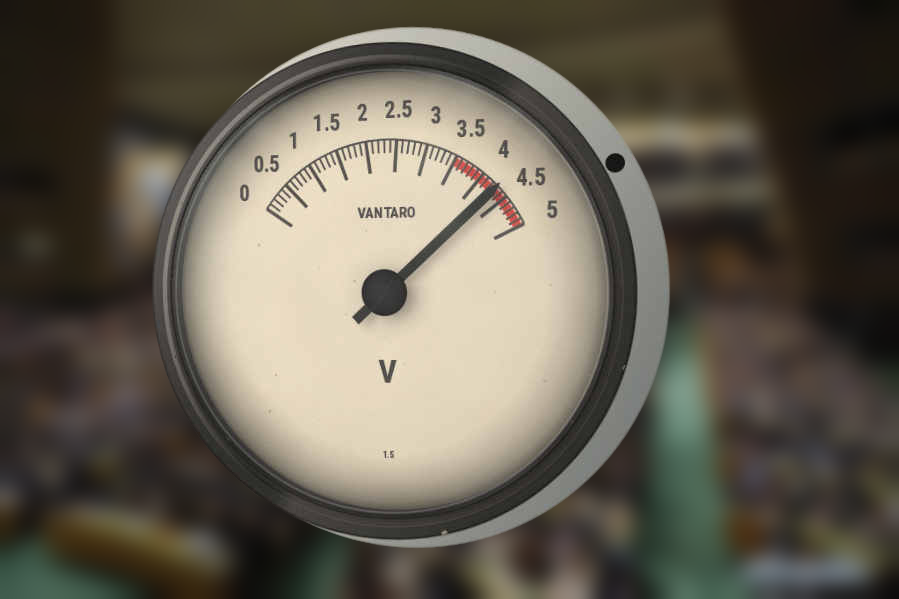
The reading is 4.3 V
